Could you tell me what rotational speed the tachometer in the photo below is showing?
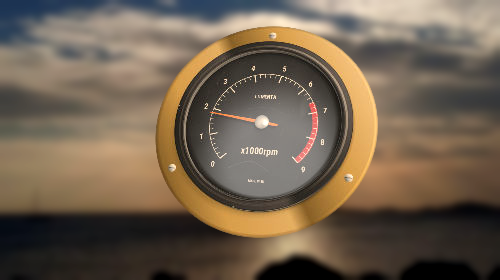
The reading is 1800 rpm
